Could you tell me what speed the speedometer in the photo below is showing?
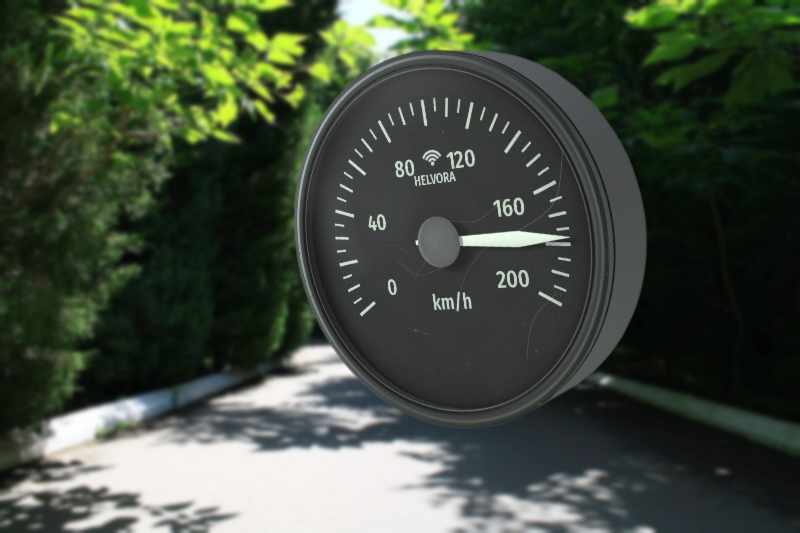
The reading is 177.5 km/h
